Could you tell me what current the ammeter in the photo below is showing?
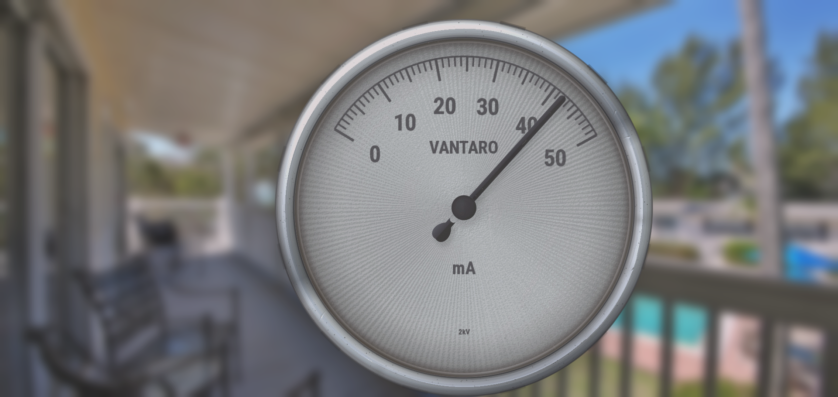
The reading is 42 mA
